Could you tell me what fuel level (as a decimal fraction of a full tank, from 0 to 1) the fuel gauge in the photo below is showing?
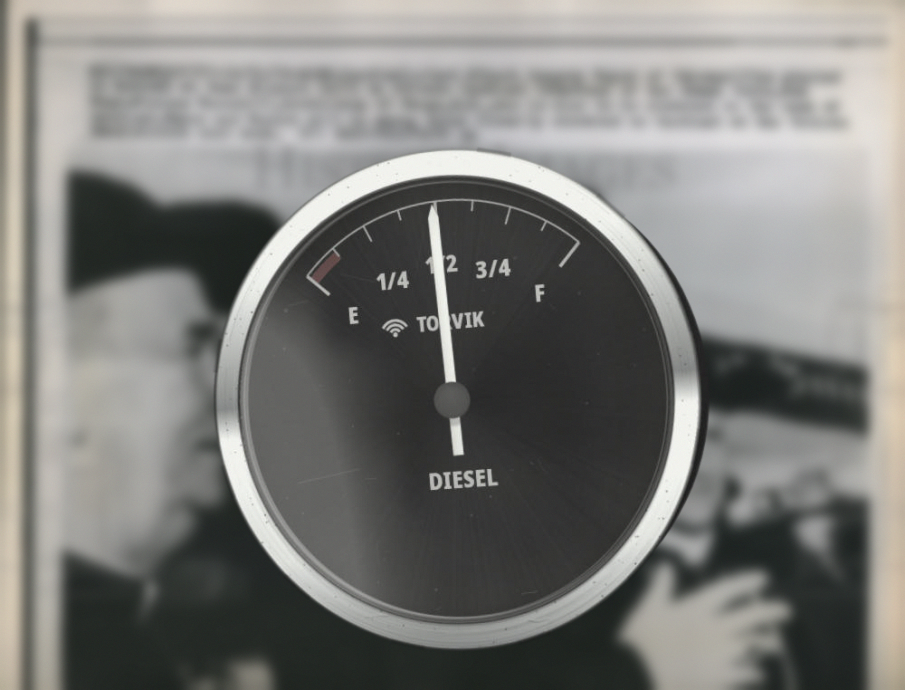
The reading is 0.5
